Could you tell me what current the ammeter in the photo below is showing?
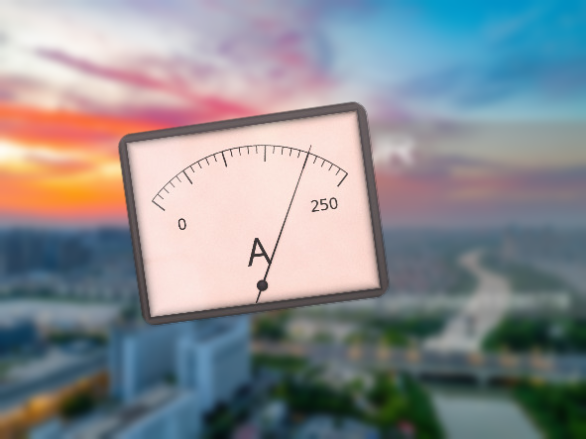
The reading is 200 A
